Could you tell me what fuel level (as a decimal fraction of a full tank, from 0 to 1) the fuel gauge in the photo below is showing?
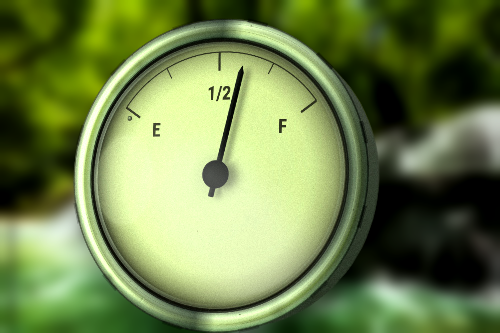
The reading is 0.625
